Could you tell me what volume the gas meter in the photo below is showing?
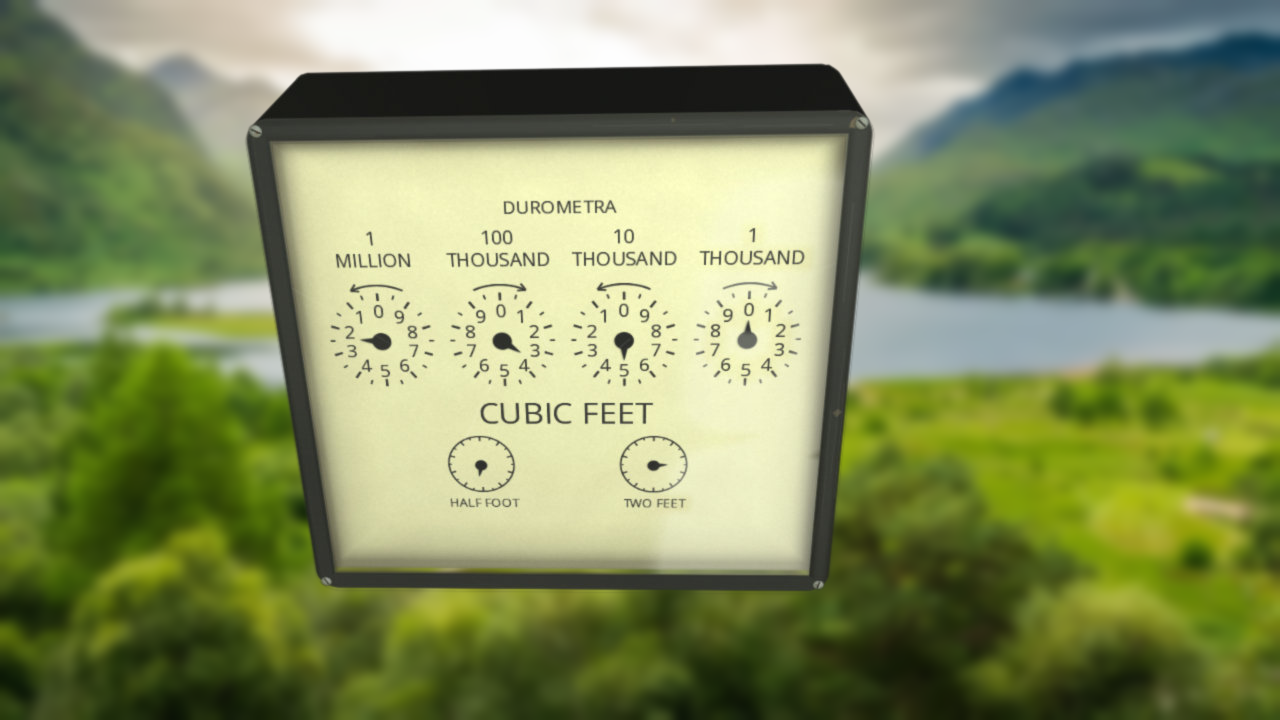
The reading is 235000 ft³
